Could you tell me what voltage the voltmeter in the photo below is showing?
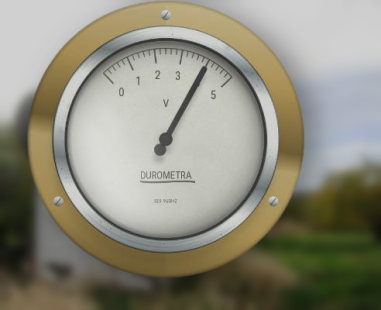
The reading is 4 V
